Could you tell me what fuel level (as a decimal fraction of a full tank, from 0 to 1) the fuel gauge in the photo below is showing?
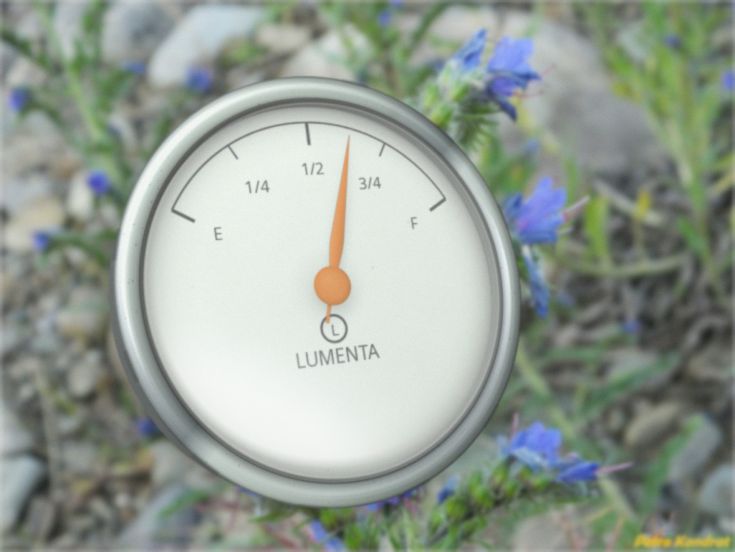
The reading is 0.625
